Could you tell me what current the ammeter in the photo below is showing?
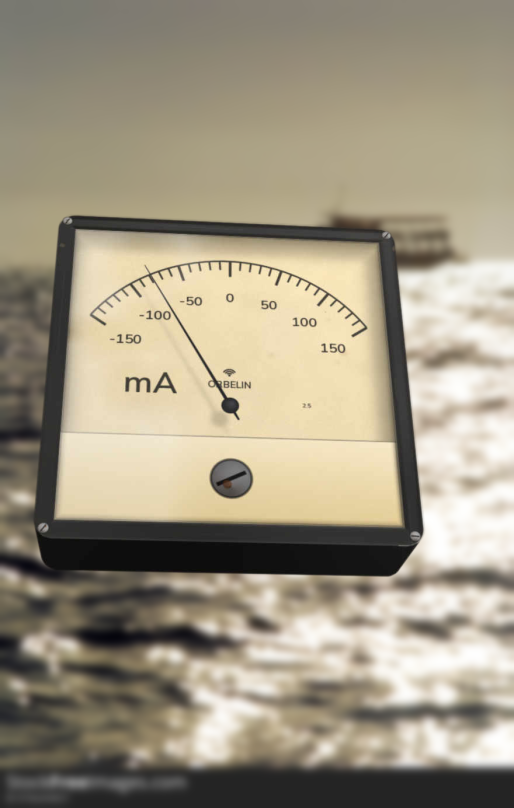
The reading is -80 mA
